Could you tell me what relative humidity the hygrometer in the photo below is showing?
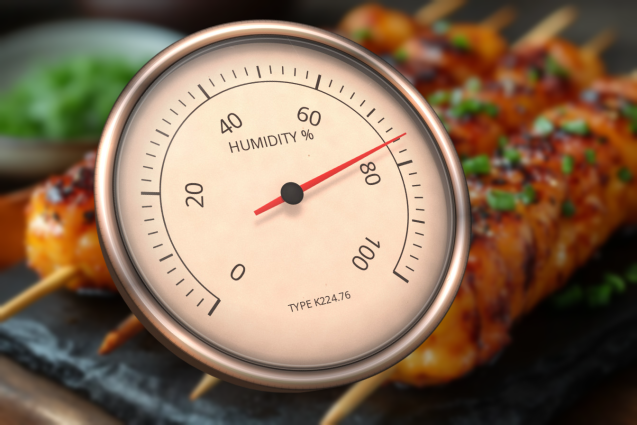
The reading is 76 %
